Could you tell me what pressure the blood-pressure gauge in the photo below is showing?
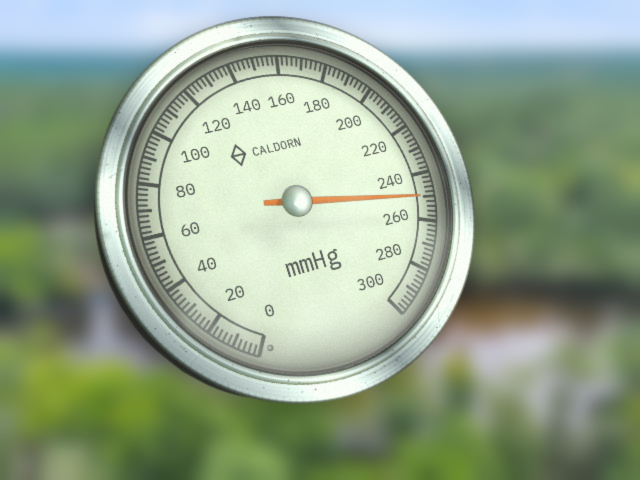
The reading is 250 mmHg
